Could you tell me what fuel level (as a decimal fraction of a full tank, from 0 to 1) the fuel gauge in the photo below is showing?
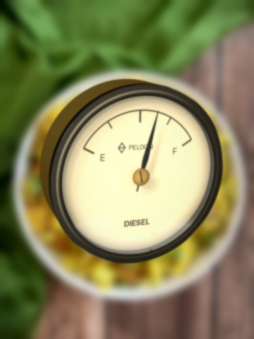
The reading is 0.625
